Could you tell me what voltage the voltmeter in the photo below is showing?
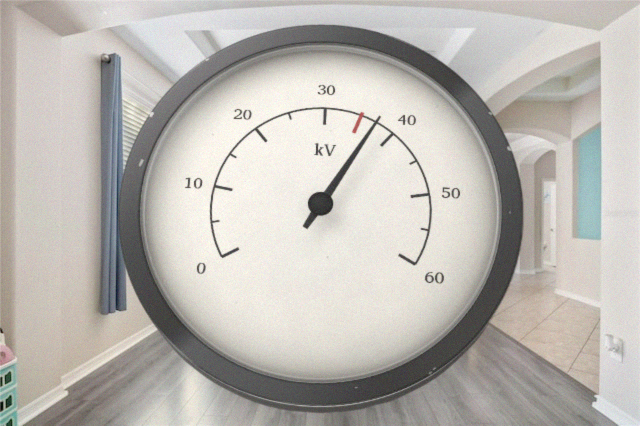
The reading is 37.5 kV
